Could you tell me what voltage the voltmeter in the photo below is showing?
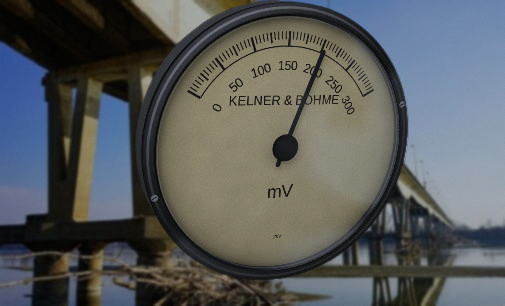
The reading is 200 mV
